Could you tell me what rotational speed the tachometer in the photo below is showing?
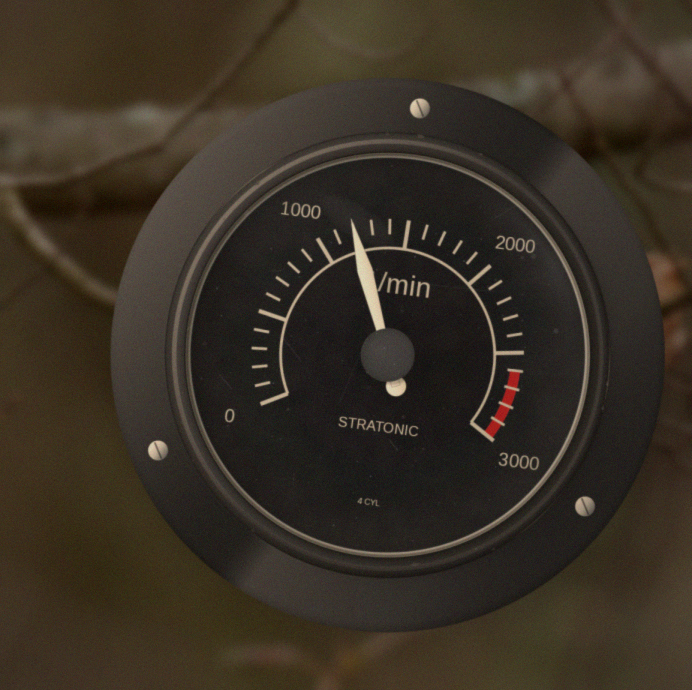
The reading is 1200 rpm
